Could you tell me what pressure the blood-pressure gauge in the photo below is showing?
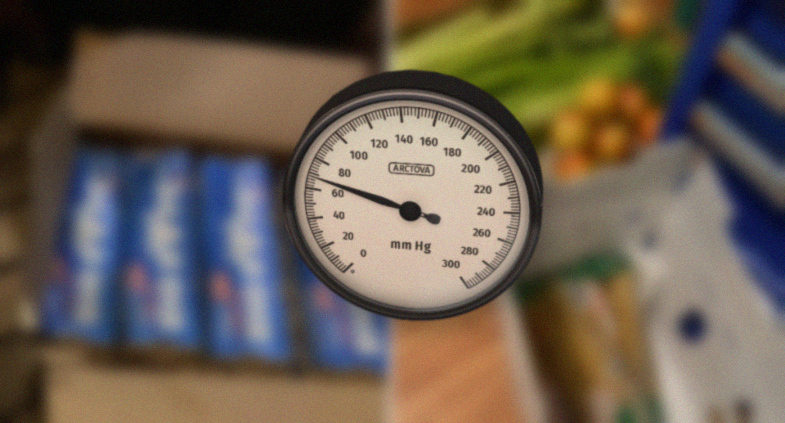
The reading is 70 mmHg
